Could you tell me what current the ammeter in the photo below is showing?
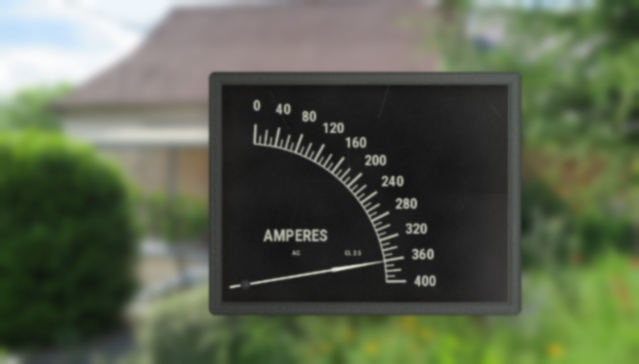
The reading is 360 A
